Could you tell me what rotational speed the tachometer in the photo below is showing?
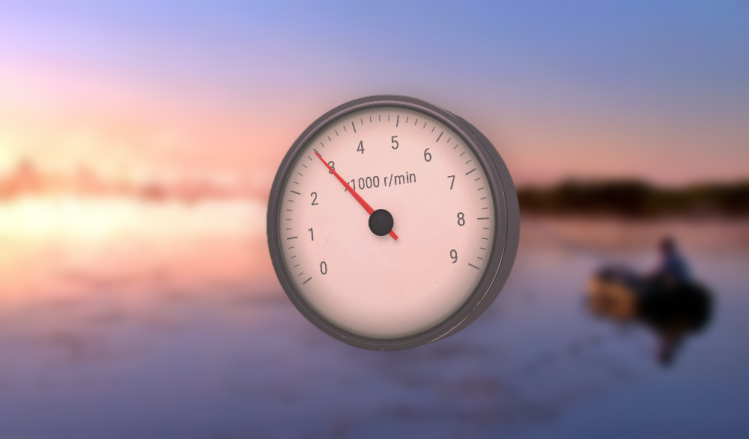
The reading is 3000 rpm
